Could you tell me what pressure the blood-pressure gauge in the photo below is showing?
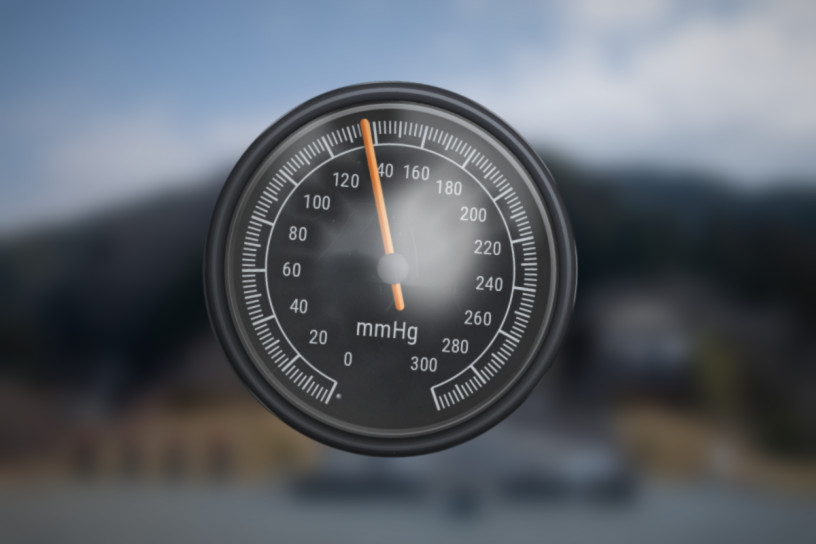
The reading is 136 mmHg
